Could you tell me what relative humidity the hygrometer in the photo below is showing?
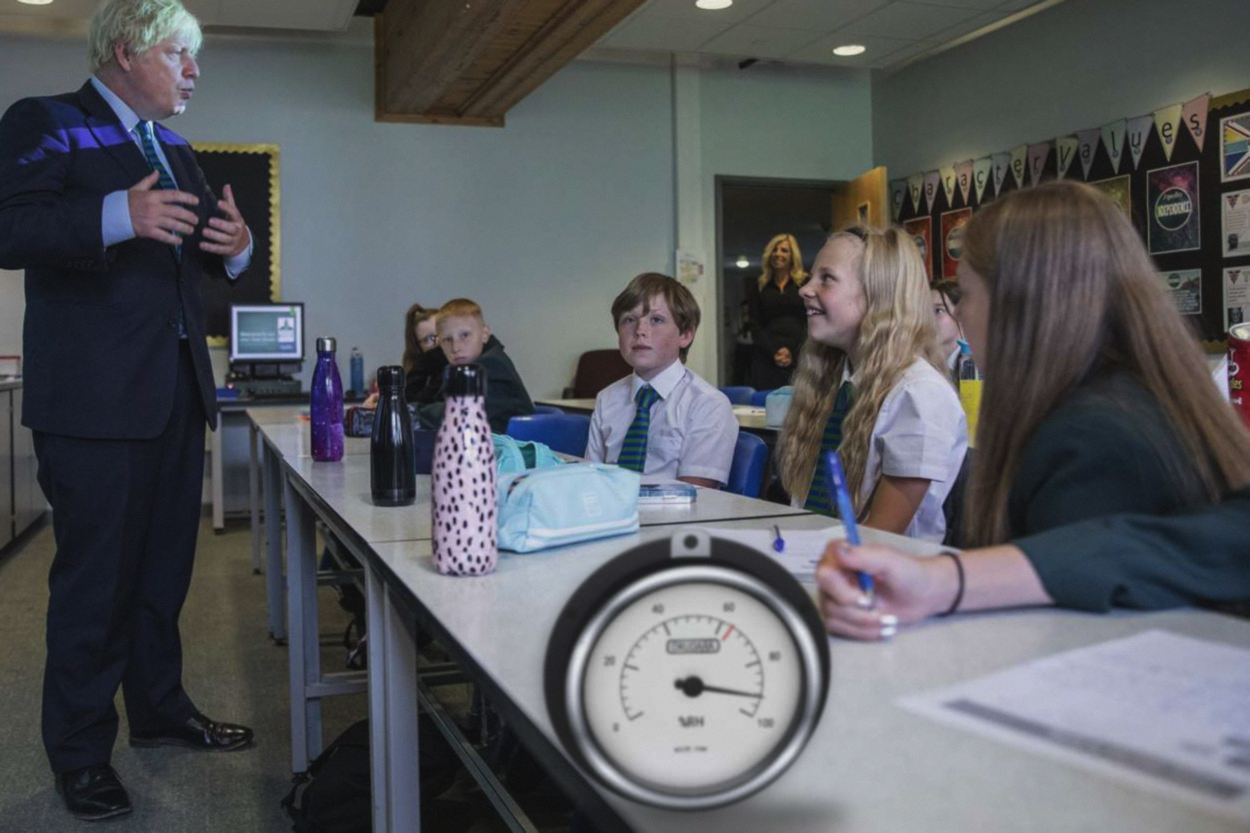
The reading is 92 %
